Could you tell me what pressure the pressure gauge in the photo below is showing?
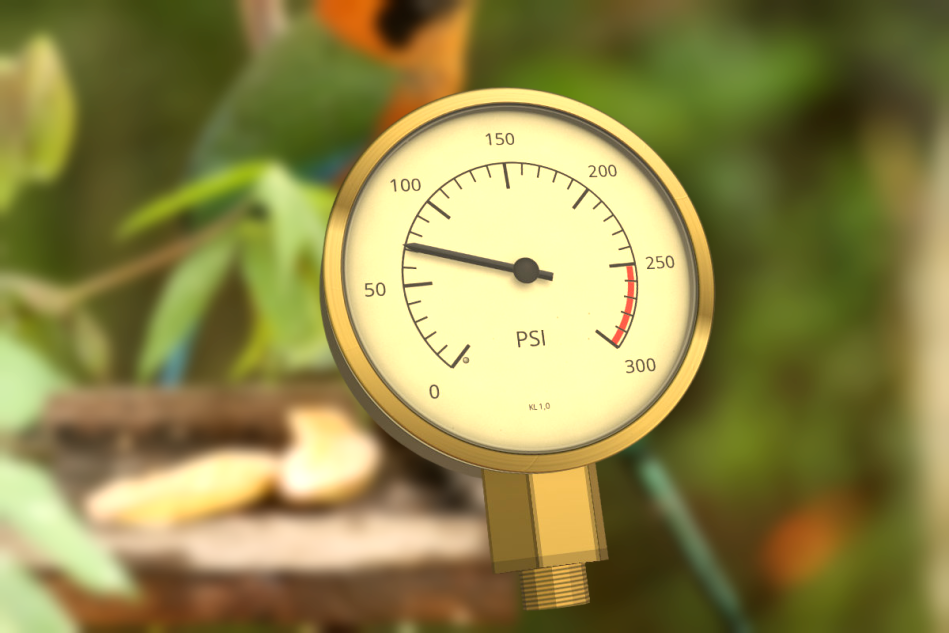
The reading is 70 psi
